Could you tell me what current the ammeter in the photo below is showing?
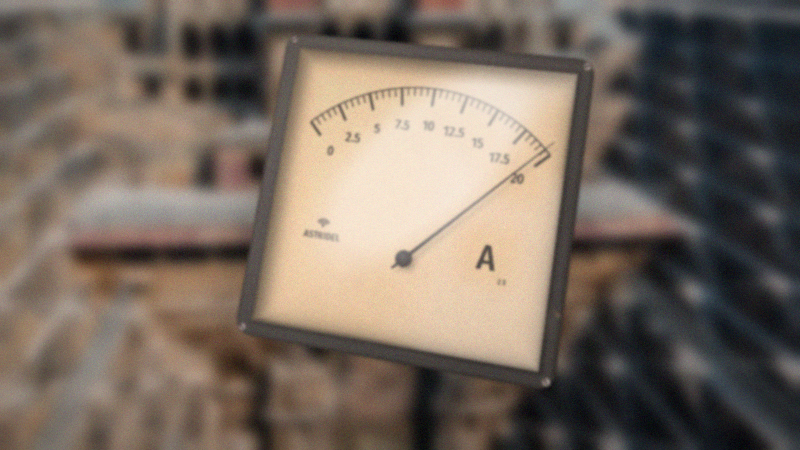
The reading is 19.5 A
